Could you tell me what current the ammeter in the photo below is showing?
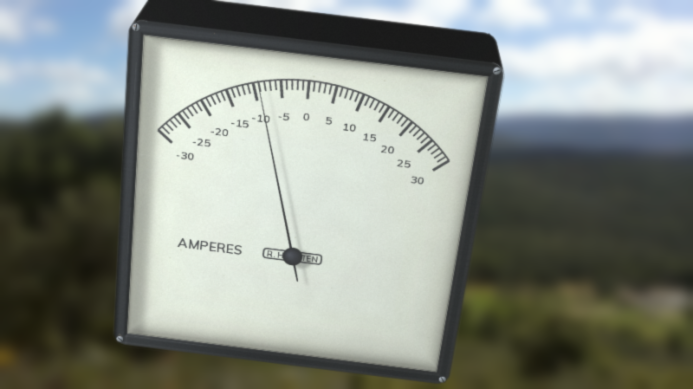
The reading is -9 A
